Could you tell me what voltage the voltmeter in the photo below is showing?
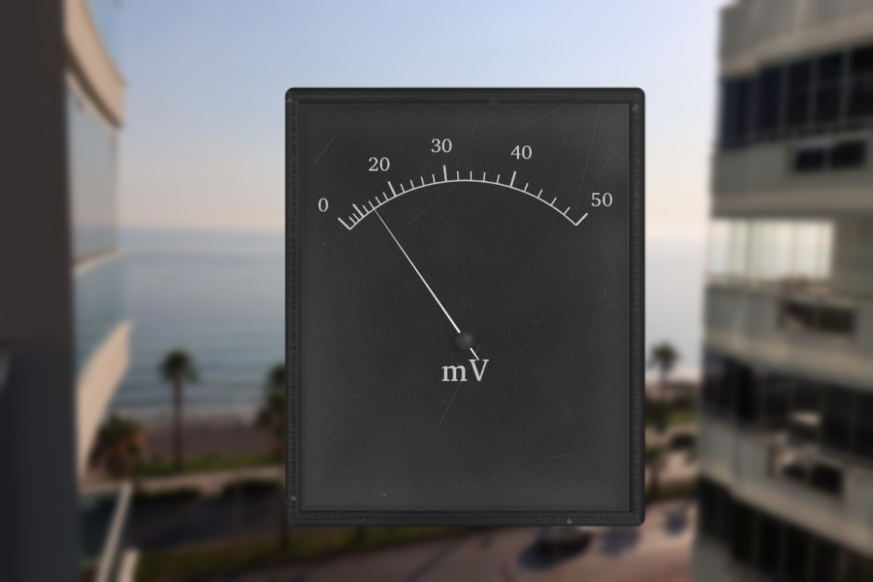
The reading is 14 mV
